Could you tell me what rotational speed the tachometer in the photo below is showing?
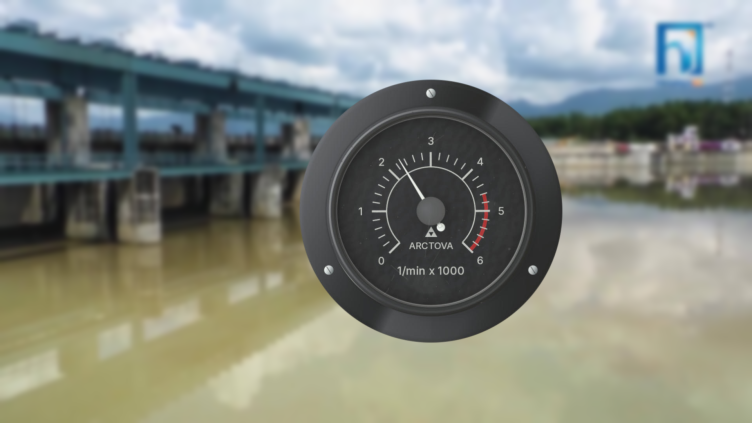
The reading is 2300 rpm
